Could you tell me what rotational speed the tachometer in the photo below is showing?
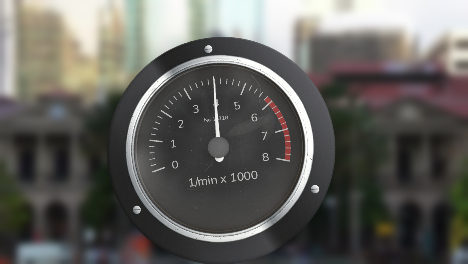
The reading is 4000 rpm
